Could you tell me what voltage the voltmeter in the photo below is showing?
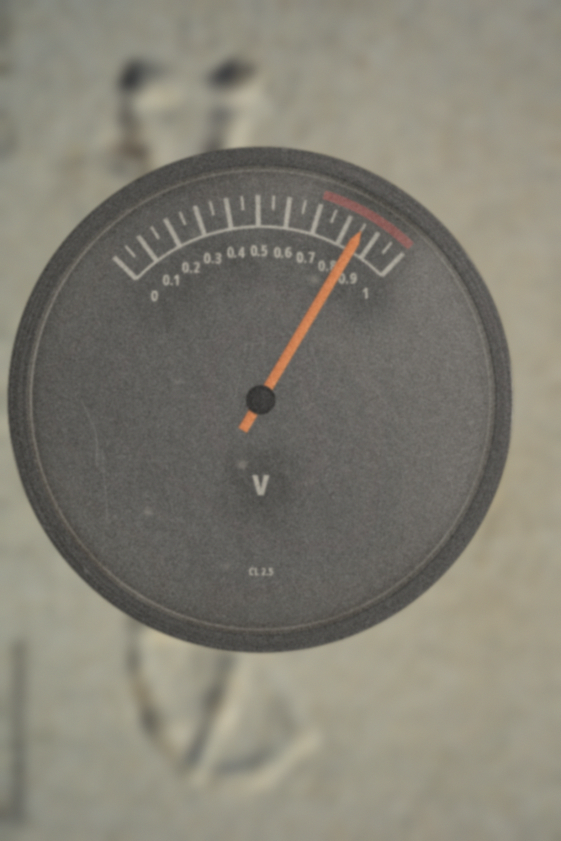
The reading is 0.85 V
